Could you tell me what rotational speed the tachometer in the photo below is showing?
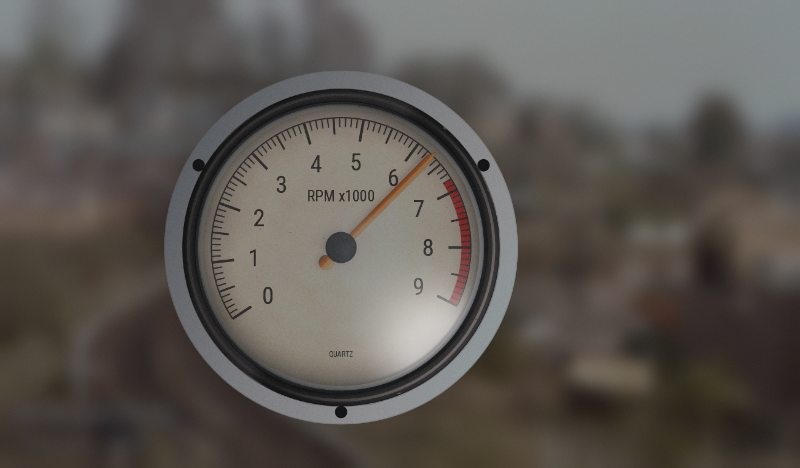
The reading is 6300 rpm
